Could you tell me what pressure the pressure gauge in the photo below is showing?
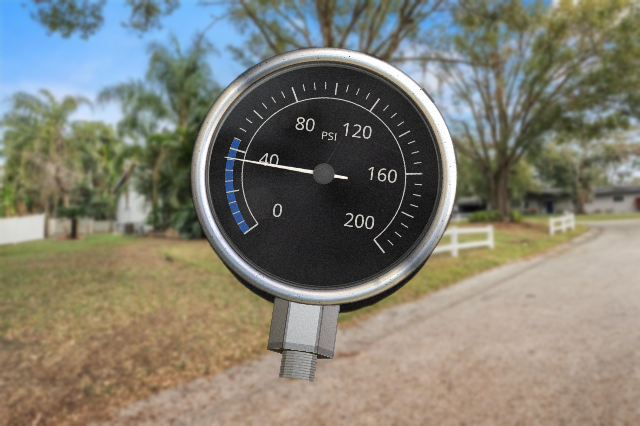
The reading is 35 psi
